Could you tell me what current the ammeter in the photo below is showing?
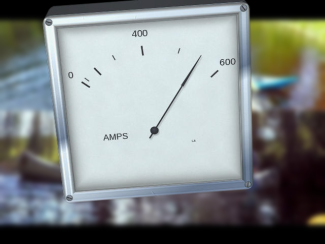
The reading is 550 A
